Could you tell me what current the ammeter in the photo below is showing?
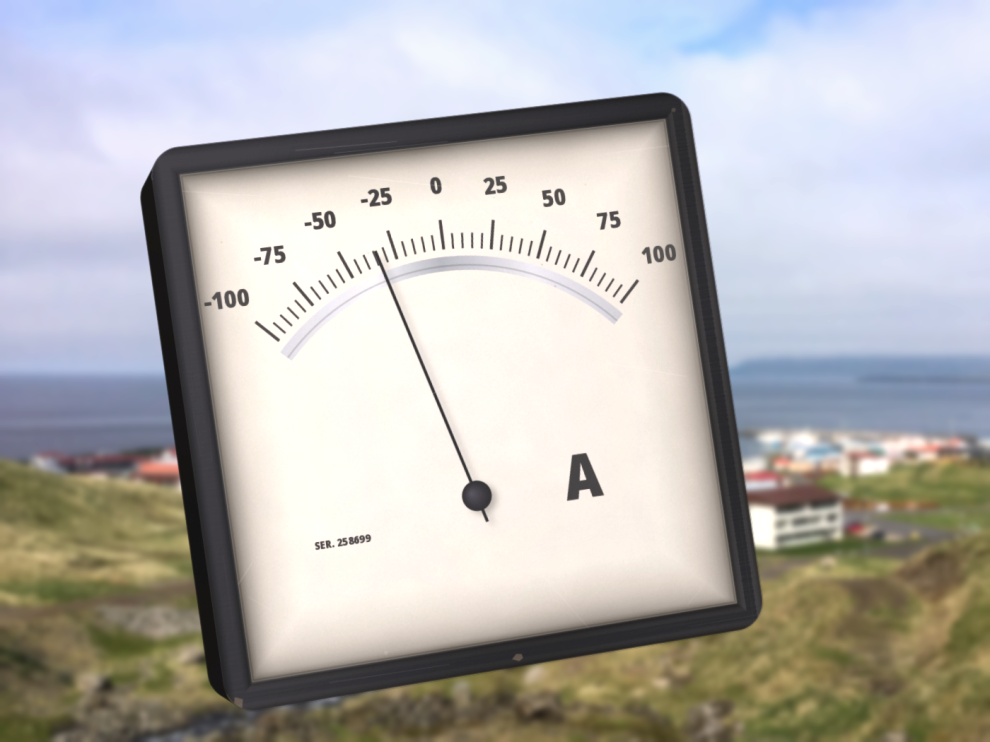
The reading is -35 A
